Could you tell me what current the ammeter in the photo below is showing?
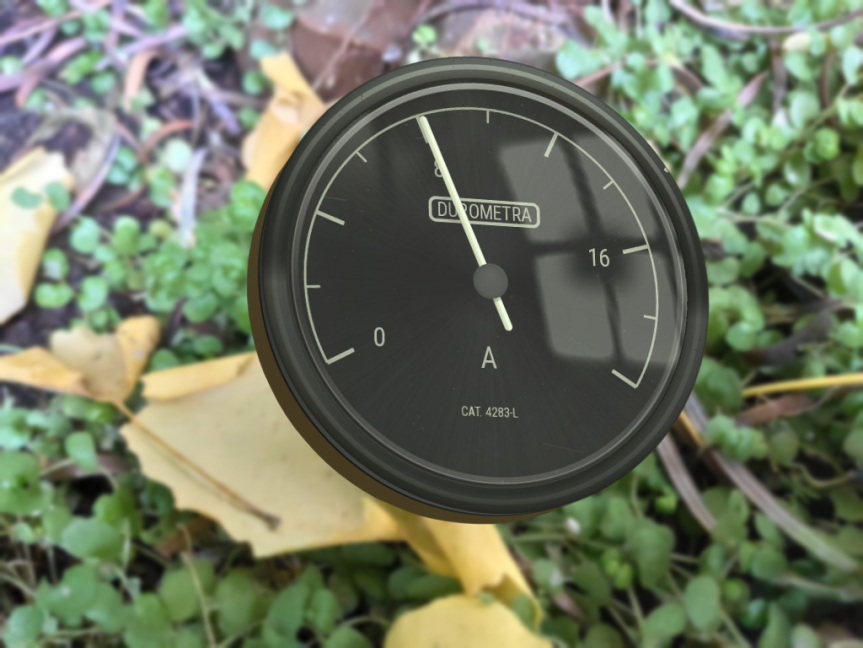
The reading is 8 A
